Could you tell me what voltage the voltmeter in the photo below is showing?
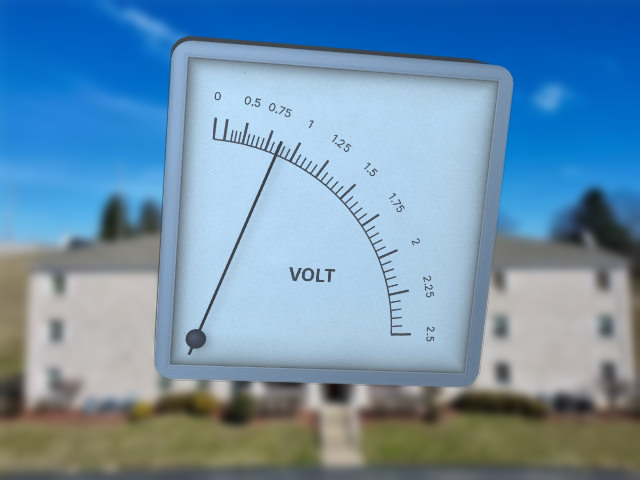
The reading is 0.85 V
